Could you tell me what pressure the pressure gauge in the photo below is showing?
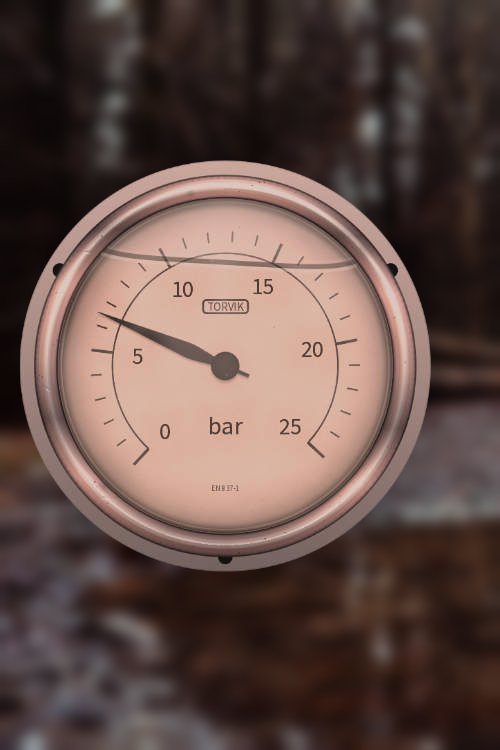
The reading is 6.5 bar
